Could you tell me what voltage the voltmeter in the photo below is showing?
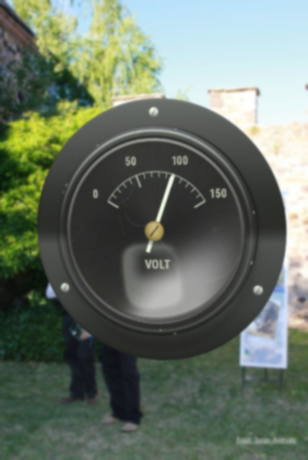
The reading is 100 V
